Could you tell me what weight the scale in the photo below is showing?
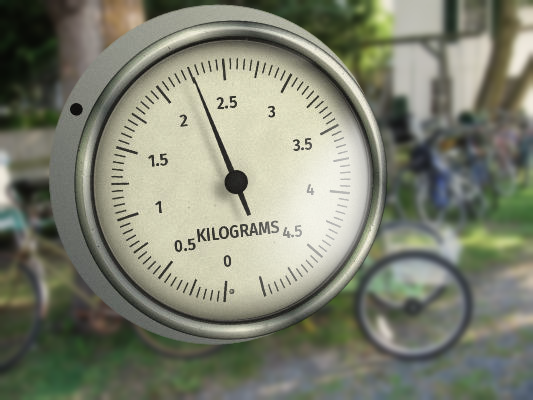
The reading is 2.25 kg
